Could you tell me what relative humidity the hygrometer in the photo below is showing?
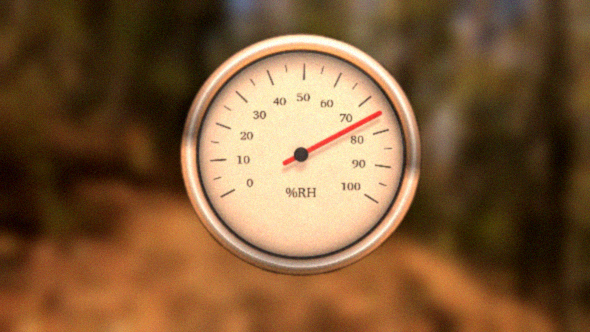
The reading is 75 %
